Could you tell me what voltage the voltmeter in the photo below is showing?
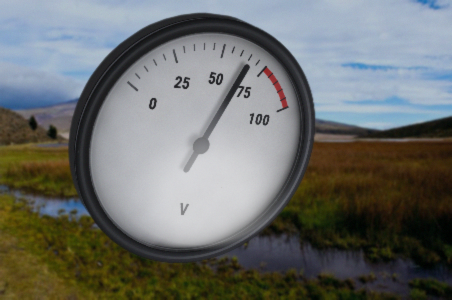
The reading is 65 V
